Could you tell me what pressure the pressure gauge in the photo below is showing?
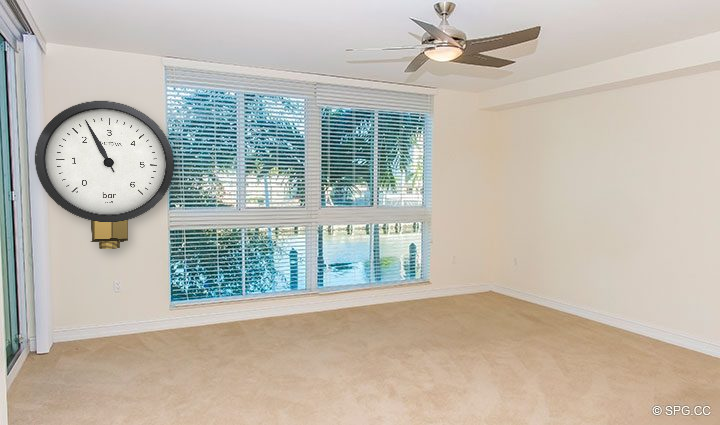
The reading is 2.4 bar
